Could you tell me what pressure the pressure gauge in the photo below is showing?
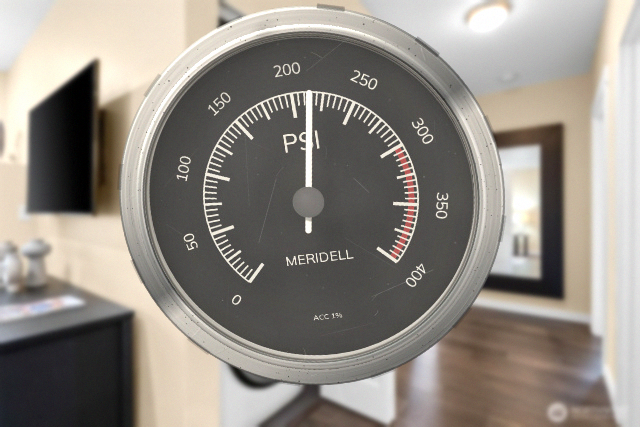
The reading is 215 psi
